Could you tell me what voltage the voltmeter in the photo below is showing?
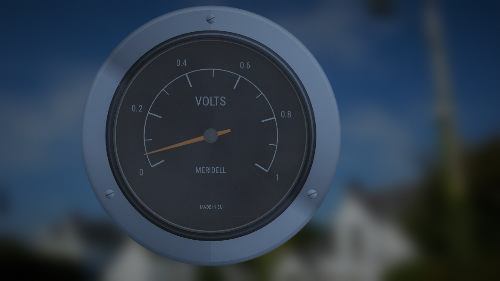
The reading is 0.05 V
